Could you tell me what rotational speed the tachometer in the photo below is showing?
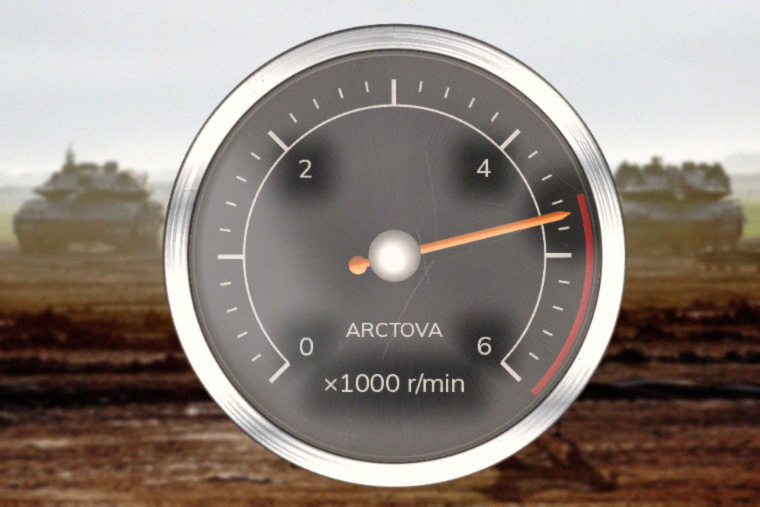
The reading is 4700 rpm
